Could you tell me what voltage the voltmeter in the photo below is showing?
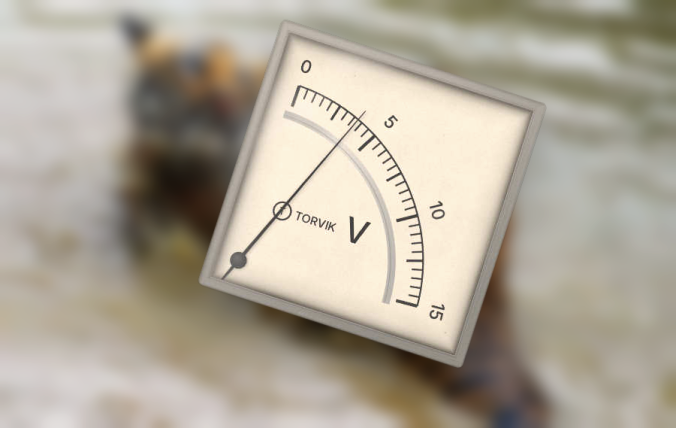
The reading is 3.75 V
